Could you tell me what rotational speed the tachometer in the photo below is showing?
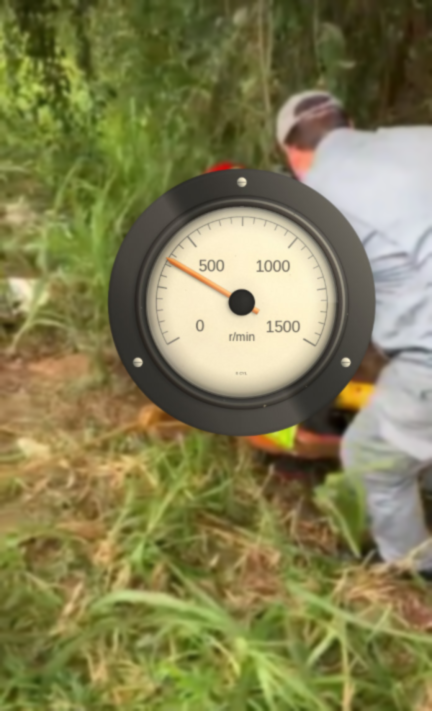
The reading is 375 rpm
